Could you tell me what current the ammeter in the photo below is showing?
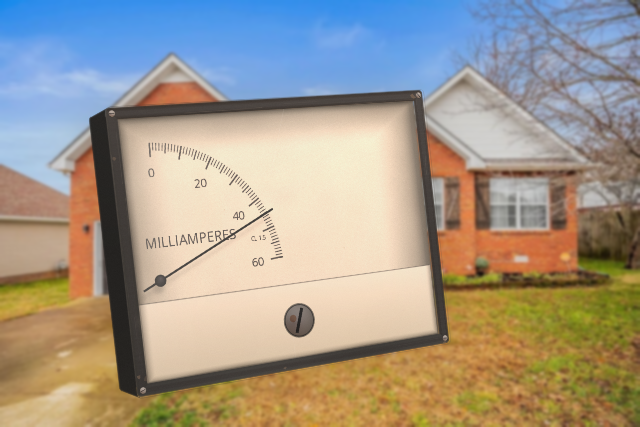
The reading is 45 mA
